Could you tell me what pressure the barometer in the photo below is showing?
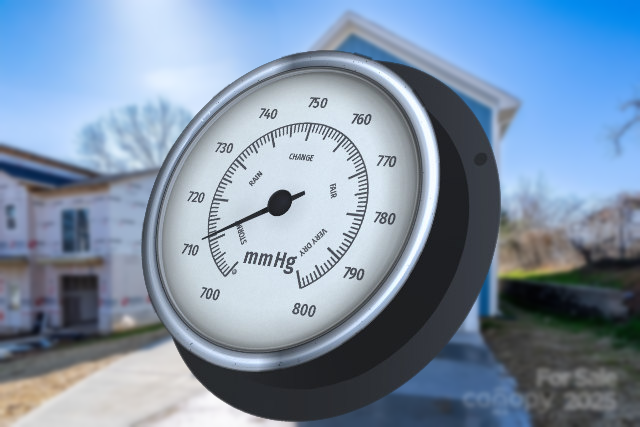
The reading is 710 mmHg
